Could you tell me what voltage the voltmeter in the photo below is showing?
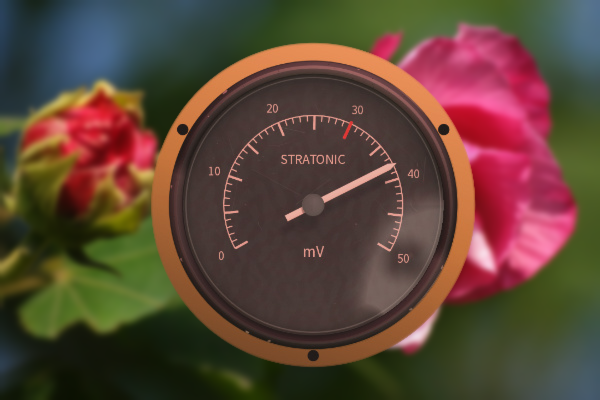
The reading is 38 mV
